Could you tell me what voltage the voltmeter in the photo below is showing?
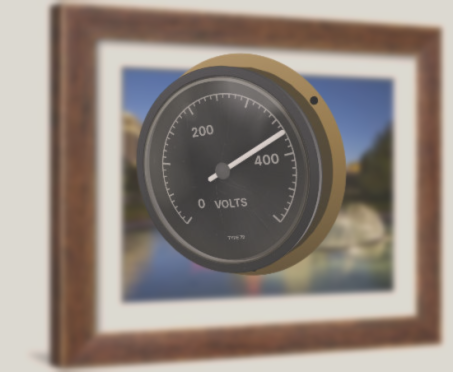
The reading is 370 V
